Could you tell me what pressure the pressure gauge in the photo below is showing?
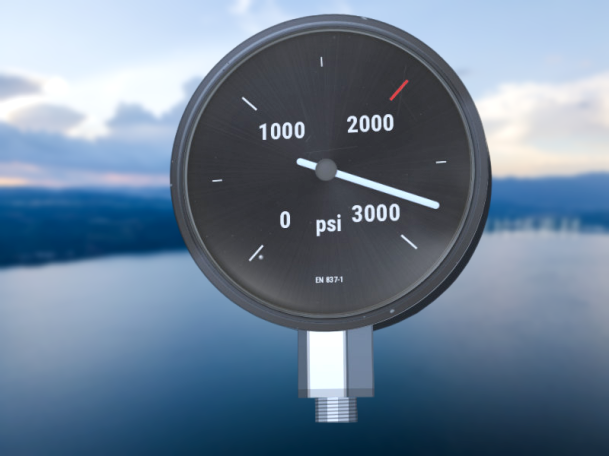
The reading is 2750 psi
